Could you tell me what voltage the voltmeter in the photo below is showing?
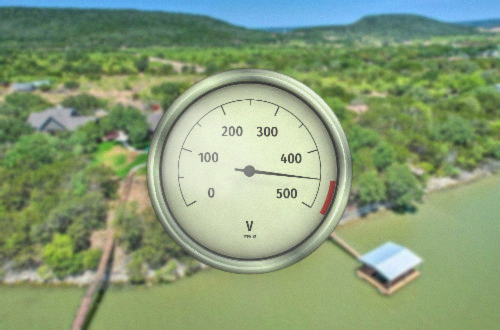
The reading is 450 V
